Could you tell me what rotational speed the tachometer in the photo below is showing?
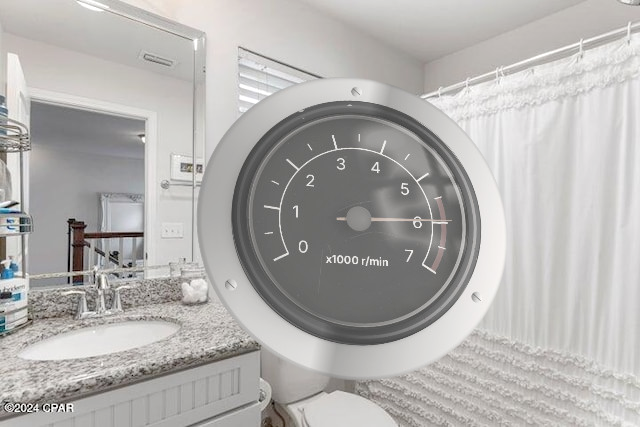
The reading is 6000 rpm
